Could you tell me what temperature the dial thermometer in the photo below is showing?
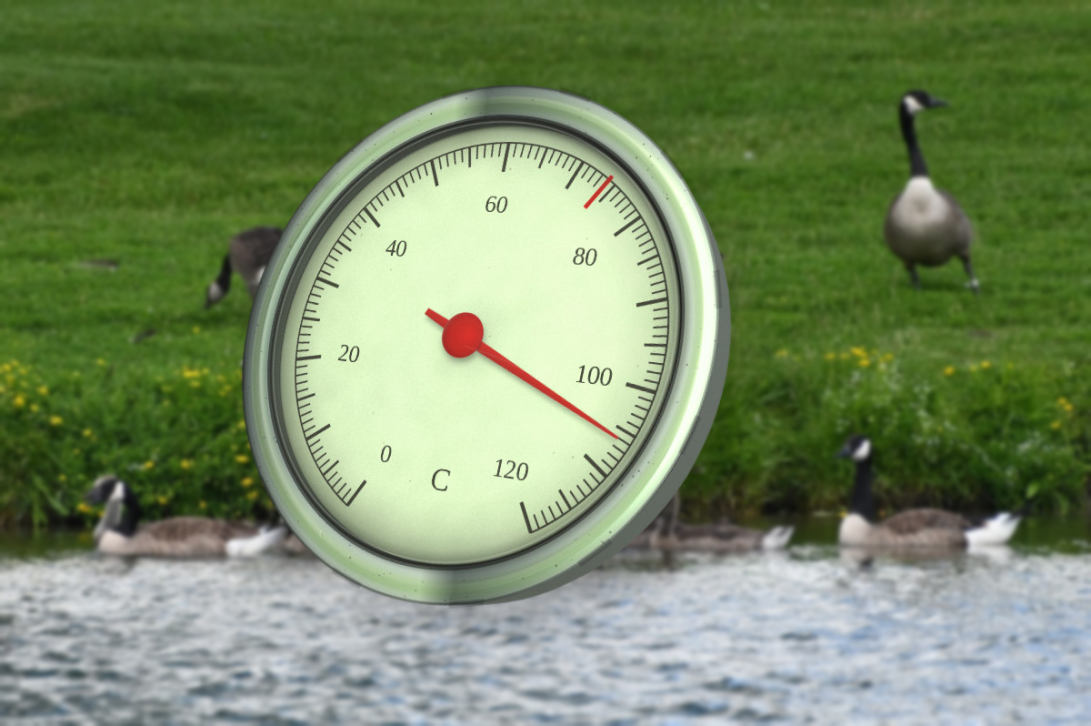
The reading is 106 °C
